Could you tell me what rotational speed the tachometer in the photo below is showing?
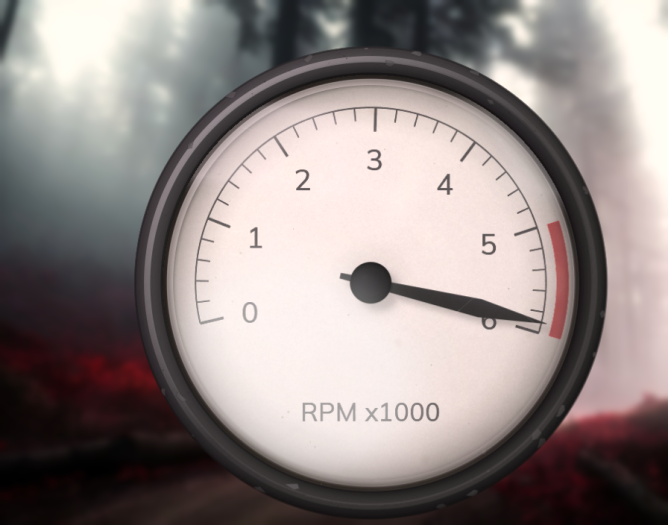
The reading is 5900 rpm
